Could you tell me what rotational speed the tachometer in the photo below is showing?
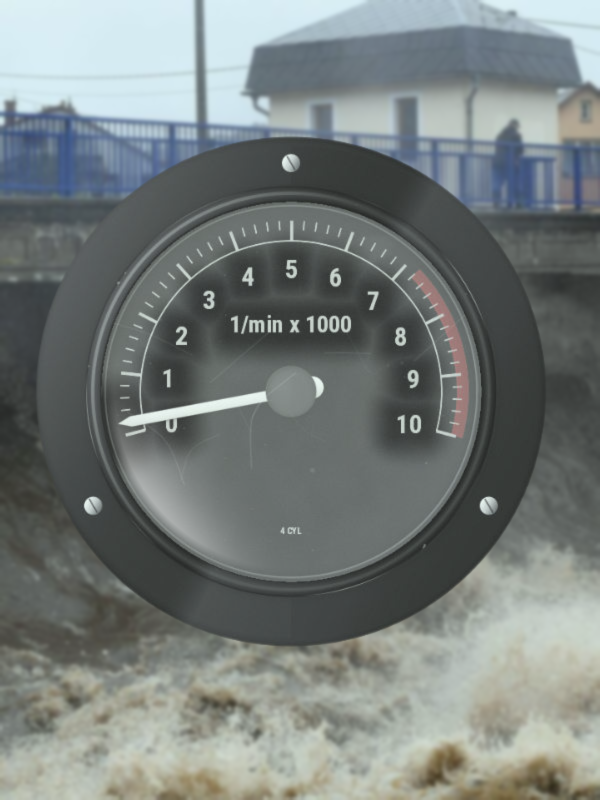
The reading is 200 rpm
